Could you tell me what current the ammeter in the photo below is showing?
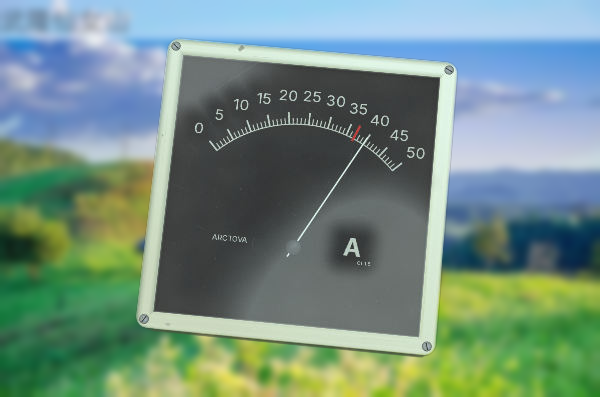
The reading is 40 A
